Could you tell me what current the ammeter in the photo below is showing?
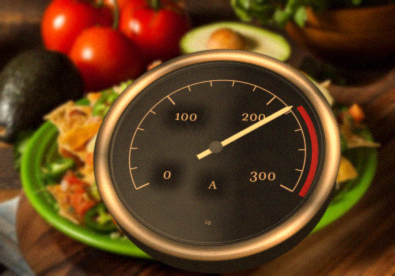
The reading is 220 A
